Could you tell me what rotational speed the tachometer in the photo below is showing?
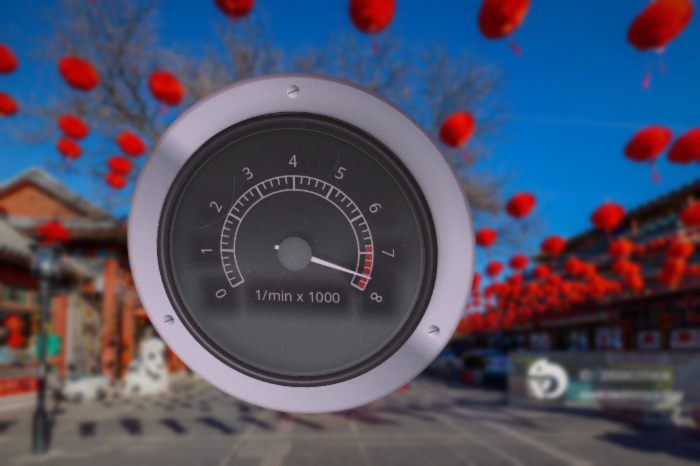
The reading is 7600 rpm
